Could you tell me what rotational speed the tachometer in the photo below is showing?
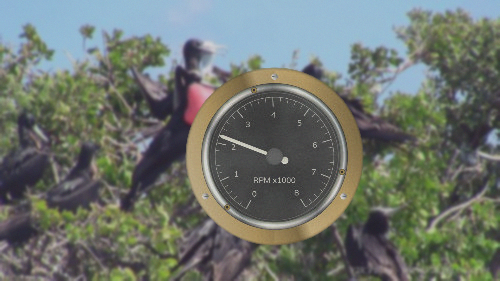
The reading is 2200 rpm
